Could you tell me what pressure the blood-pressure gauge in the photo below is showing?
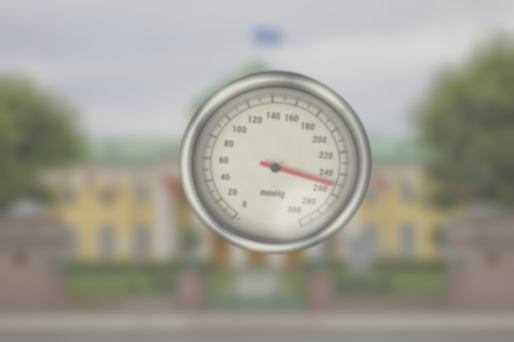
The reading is 250 mmHg
